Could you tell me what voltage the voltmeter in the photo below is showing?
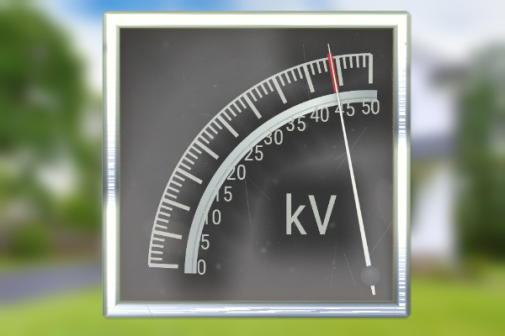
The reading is 44 kV
